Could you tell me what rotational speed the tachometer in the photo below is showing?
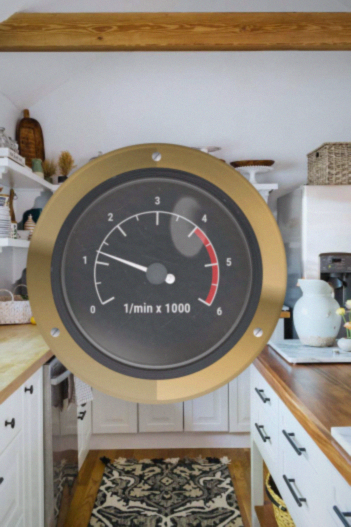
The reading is 1250 rpm
